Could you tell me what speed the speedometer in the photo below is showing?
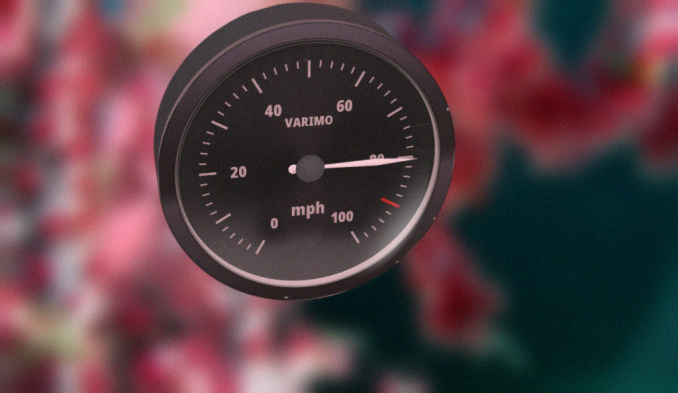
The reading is 80 mph
